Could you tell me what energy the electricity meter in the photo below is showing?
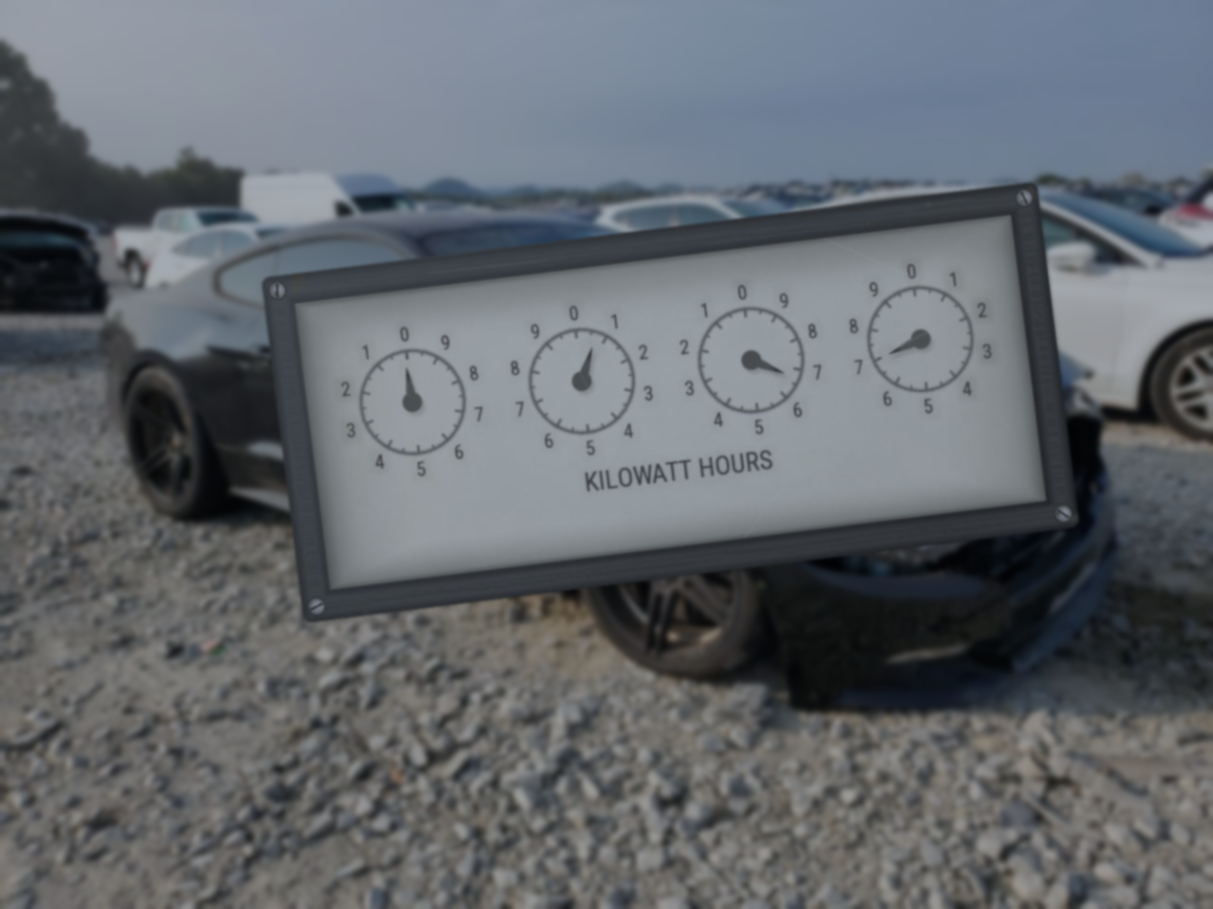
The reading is 67 kWh
